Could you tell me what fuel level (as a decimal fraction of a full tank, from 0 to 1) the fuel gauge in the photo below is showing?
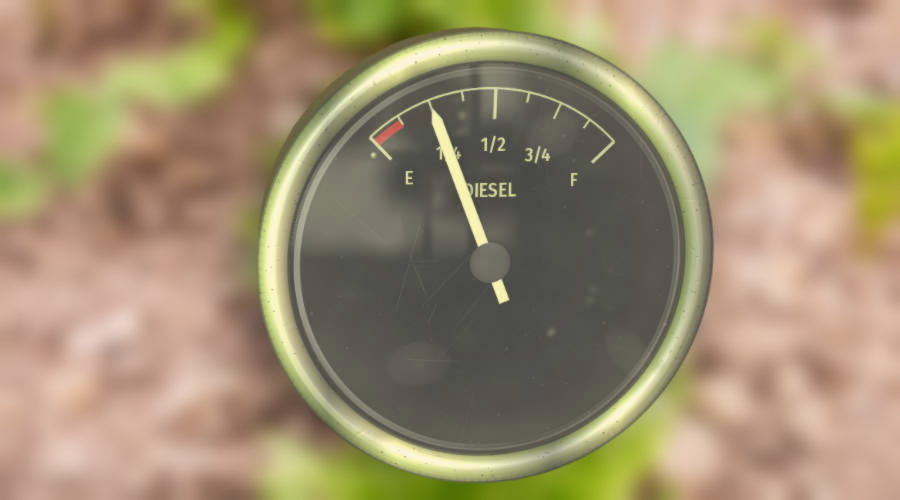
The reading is 0.25
